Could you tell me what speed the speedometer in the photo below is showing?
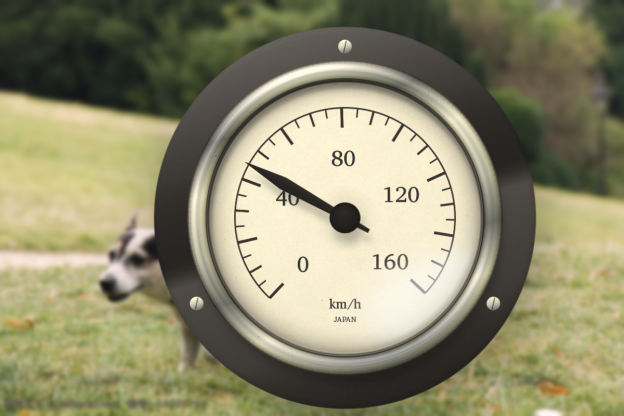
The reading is 45 km/h
